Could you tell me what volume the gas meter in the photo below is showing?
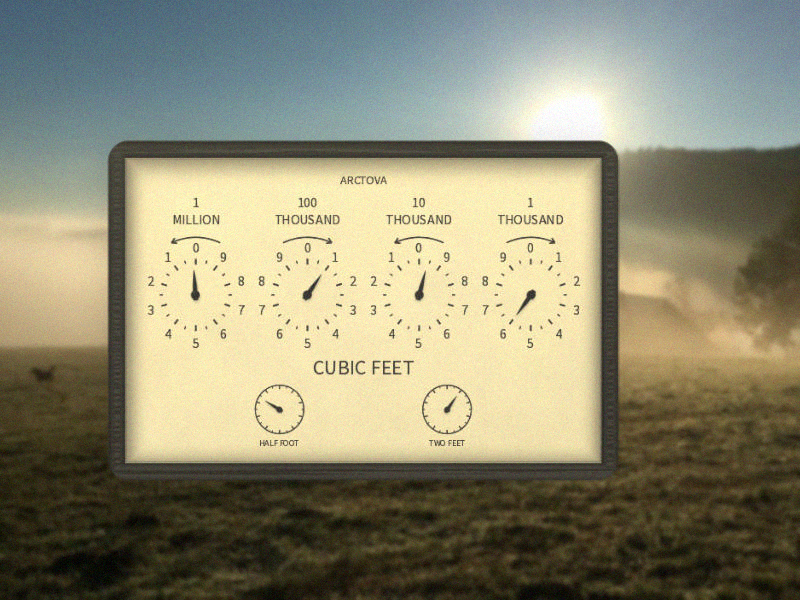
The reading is 9600 ft³
